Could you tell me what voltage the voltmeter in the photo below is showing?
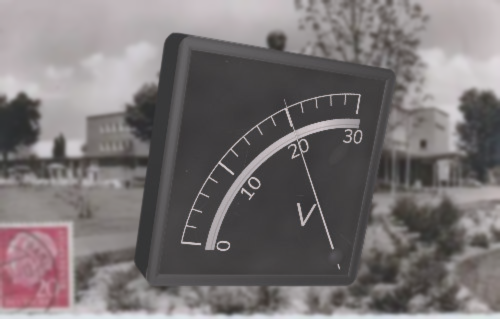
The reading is 20 V
